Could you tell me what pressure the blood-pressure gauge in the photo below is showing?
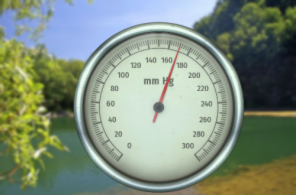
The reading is 170 mmHg
